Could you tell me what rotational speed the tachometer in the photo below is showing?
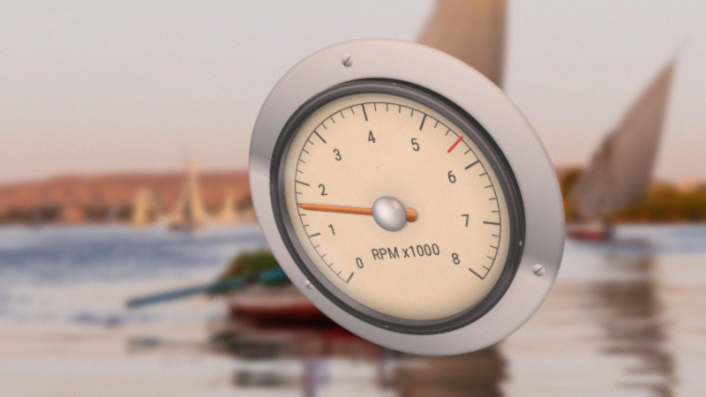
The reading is 1600 rpm
